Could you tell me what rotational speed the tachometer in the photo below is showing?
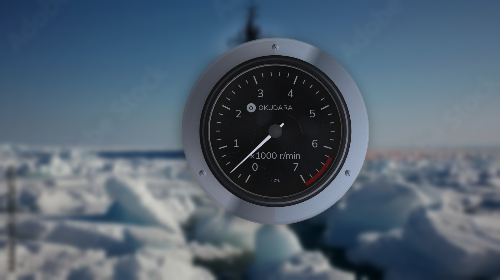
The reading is 400 rpm
